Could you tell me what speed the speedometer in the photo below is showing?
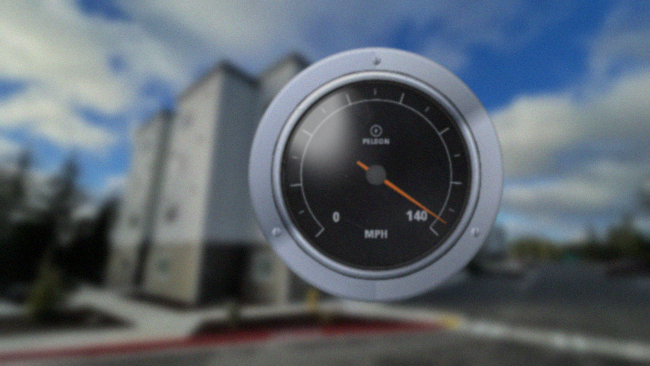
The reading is 135 mph
